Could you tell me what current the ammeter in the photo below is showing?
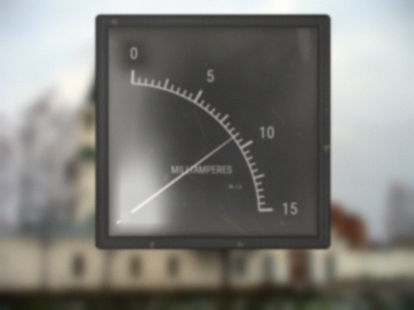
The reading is 9 mA
